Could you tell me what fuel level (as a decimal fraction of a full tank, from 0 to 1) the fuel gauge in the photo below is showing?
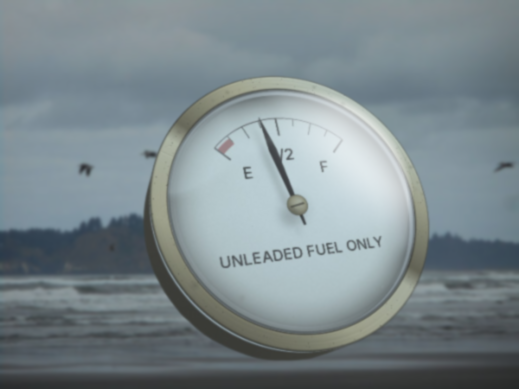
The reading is 0.375
